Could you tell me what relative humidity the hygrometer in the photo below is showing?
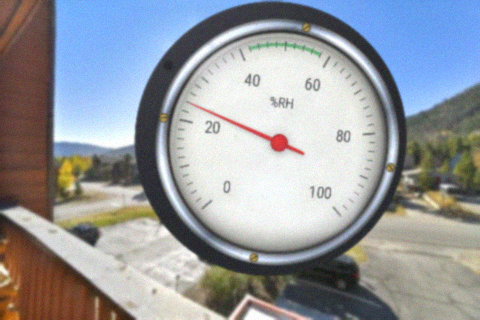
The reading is 24 %
